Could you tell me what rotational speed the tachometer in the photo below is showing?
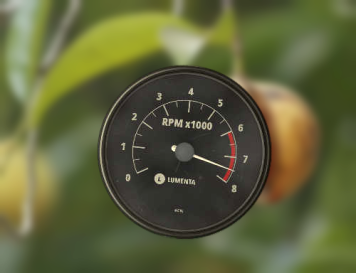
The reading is 7500 rpm
